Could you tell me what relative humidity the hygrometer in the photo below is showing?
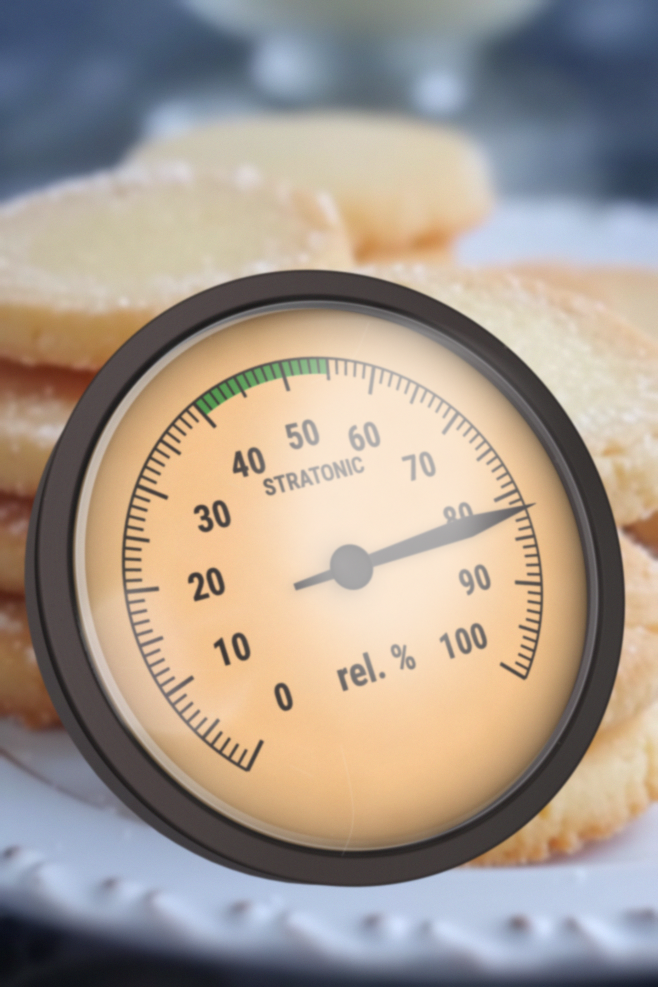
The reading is 82 %
